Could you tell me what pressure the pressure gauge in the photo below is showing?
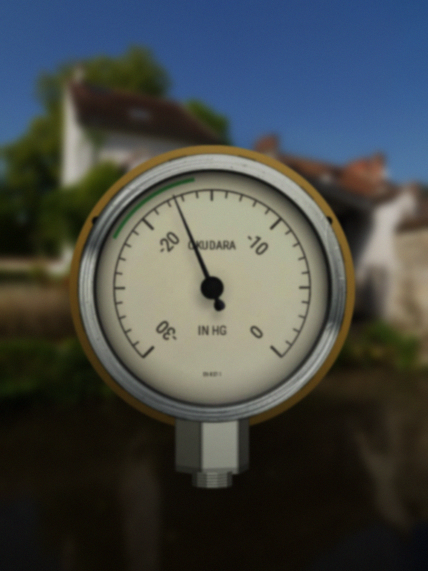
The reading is -17.5 inHg
